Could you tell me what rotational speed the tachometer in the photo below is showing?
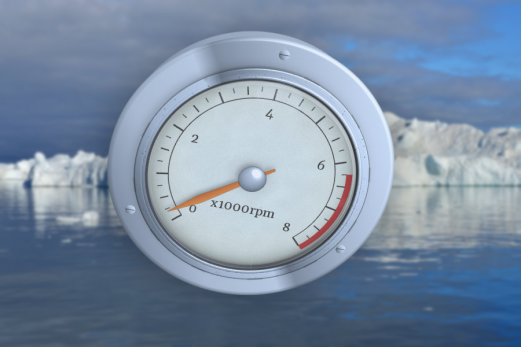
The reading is 250 rpm
